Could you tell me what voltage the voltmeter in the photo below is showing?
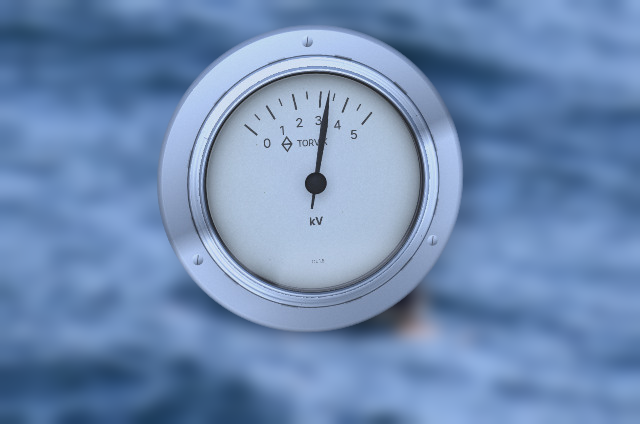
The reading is 3.25 kV
